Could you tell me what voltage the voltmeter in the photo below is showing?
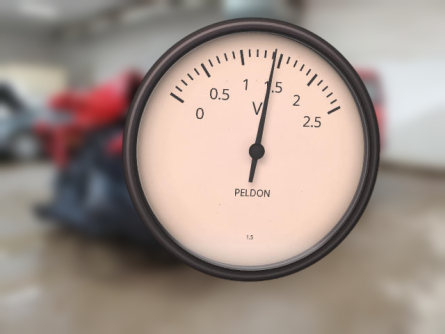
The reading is 1.4 V
